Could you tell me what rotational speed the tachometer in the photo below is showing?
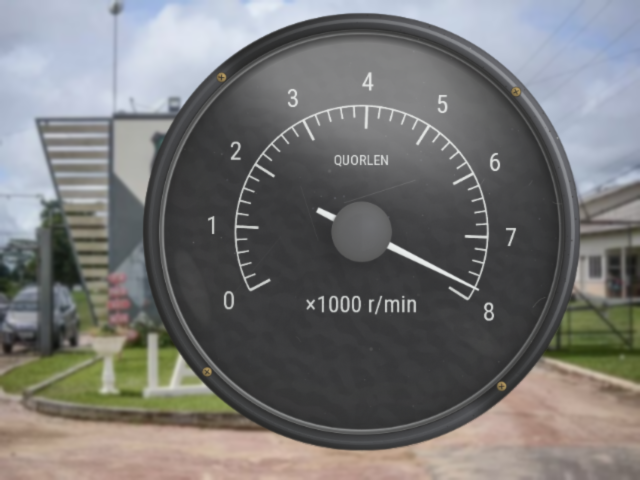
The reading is 7800 rpm
